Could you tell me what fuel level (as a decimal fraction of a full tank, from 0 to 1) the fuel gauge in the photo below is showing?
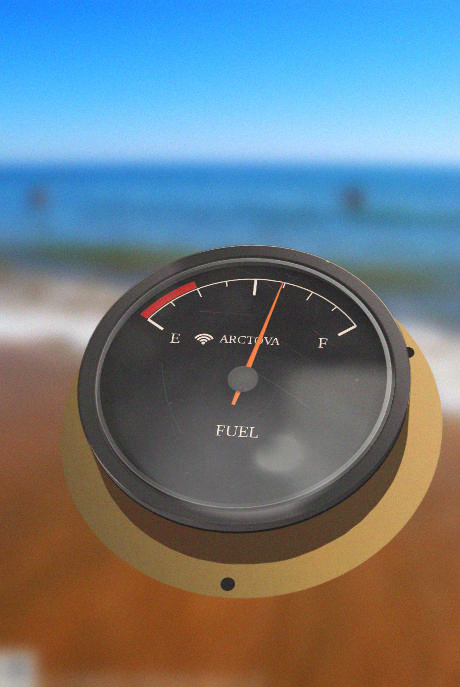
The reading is 0.625
